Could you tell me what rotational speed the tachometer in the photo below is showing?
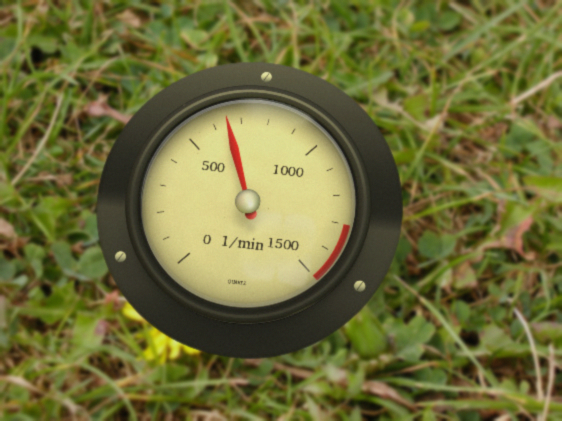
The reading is 650 rpm
